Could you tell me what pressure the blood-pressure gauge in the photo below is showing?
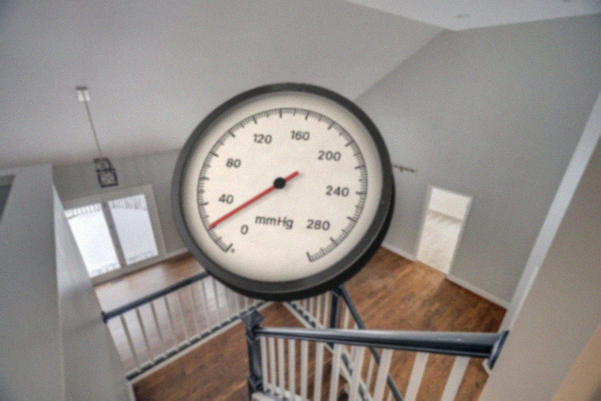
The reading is 20 mmHg
